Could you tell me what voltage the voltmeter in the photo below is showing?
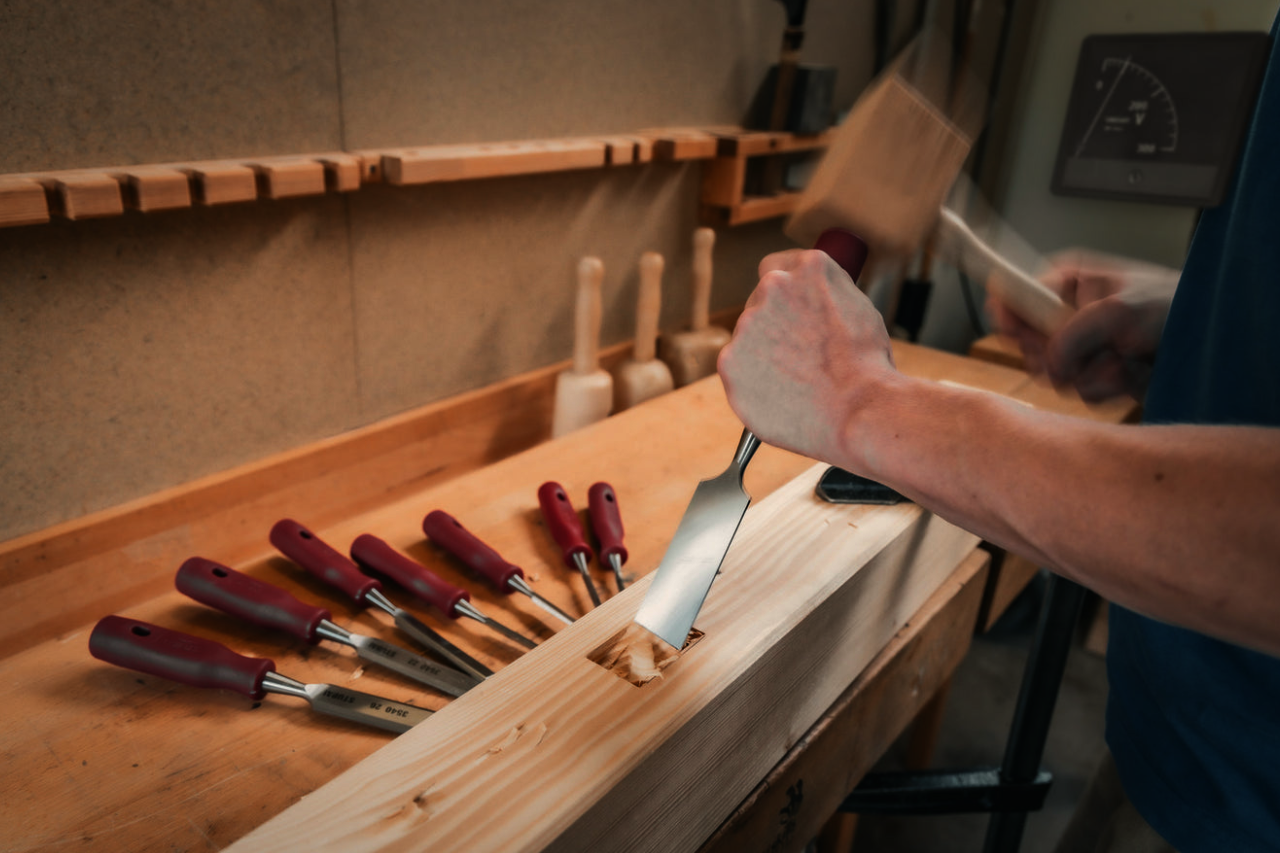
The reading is 100 V
